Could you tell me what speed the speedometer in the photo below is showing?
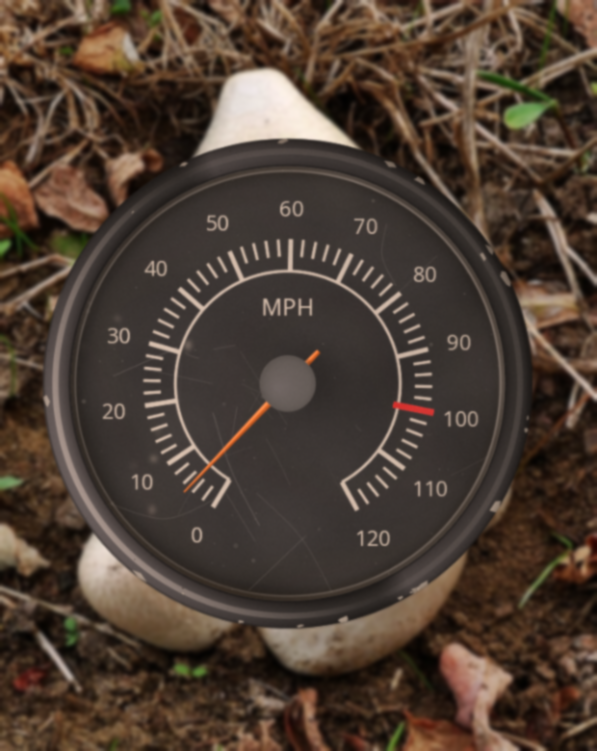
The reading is 5 mph
